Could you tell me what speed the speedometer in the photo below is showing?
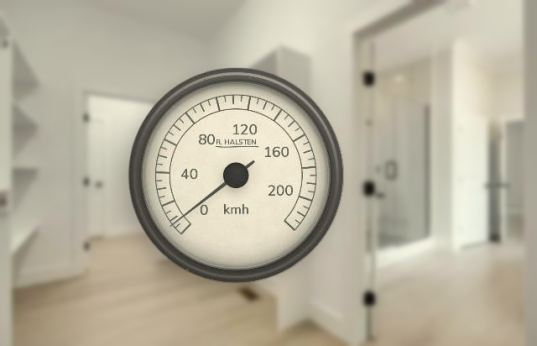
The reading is 7.5 km/h
